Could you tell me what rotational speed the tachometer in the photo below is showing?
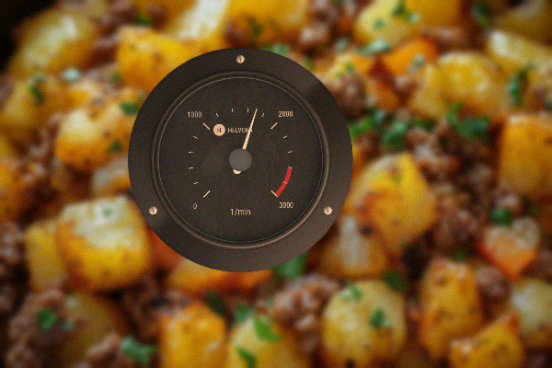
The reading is 1700 rpm
